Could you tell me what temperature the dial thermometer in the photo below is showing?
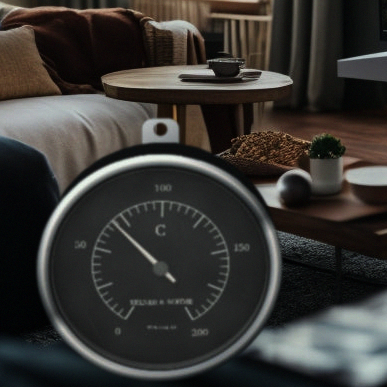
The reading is 70 °C
